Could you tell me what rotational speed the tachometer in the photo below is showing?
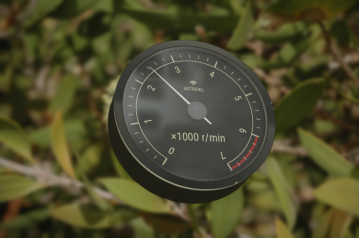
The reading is 2400 rpm
